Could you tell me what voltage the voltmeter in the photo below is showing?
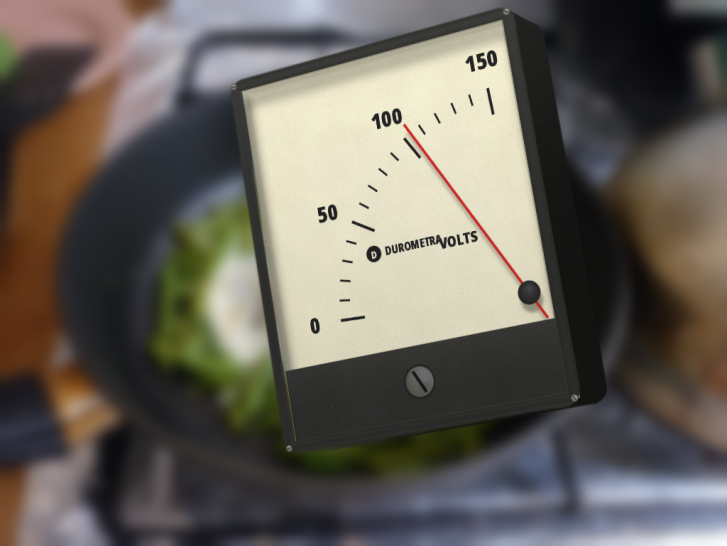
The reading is 105 V
